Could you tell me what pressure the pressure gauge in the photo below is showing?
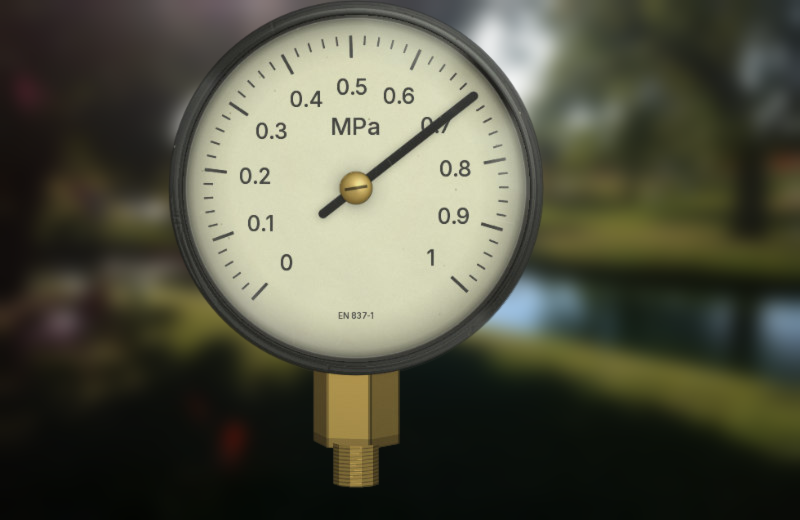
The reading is 0.7 MPa
